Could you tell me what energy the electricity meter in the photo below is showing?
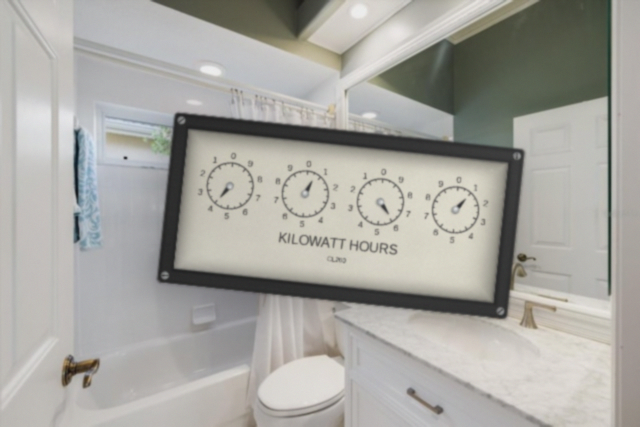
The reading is 4061 kWh
